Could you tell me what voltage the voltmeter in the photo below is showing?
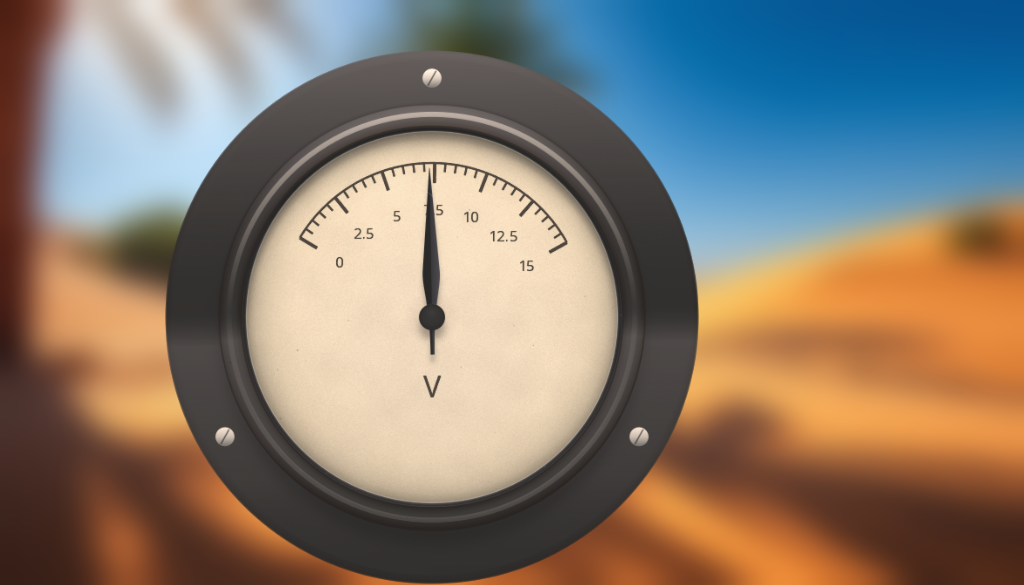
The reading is 7.25 V
